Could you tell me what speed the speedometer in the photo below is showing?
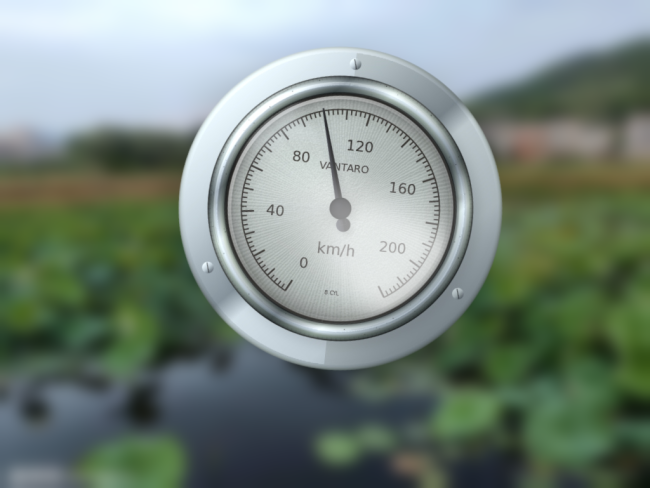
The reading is 100 km/h
